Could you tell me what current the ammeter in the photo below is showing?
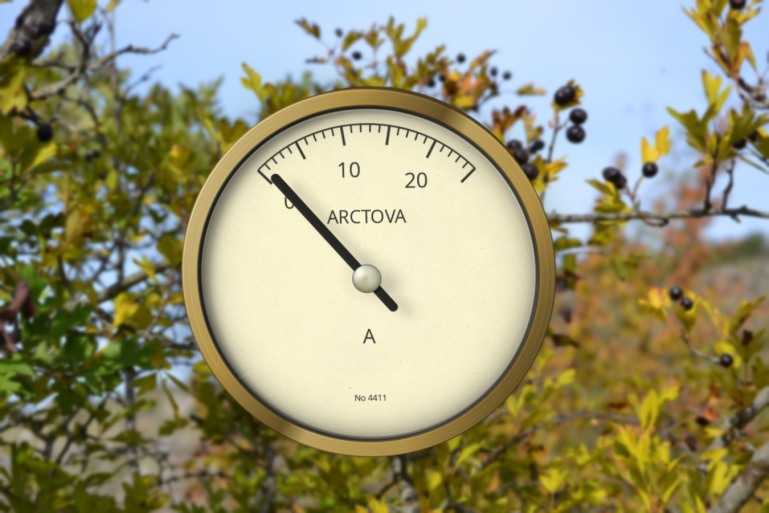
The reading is 1 A
